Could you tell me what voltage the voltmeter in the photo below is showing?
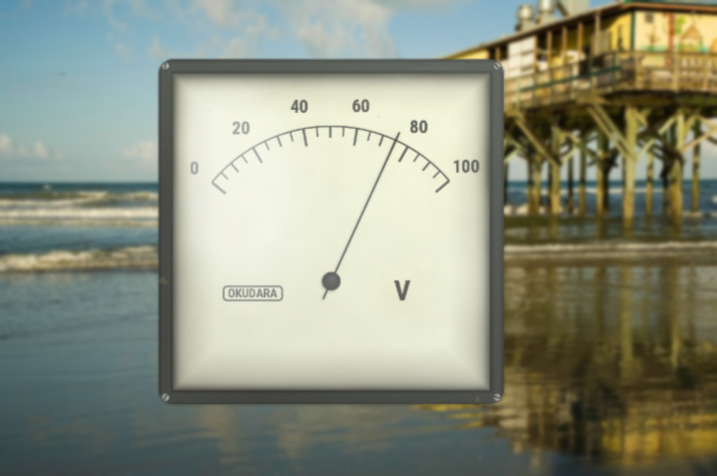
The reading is 75 V
